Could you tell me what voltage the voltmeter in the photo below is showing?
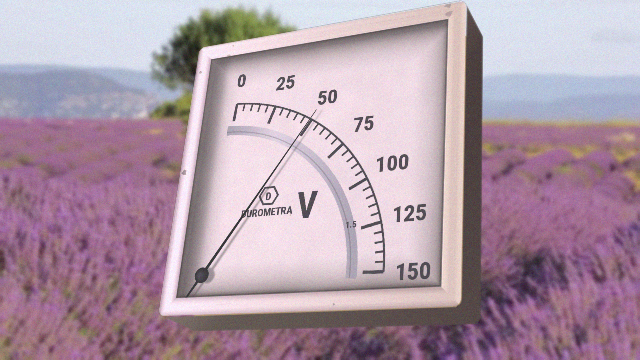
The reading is 50 V
